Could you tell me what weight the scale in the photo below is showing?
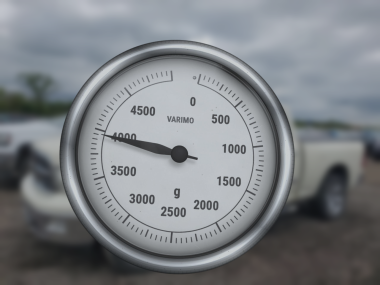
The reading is 3950 g
